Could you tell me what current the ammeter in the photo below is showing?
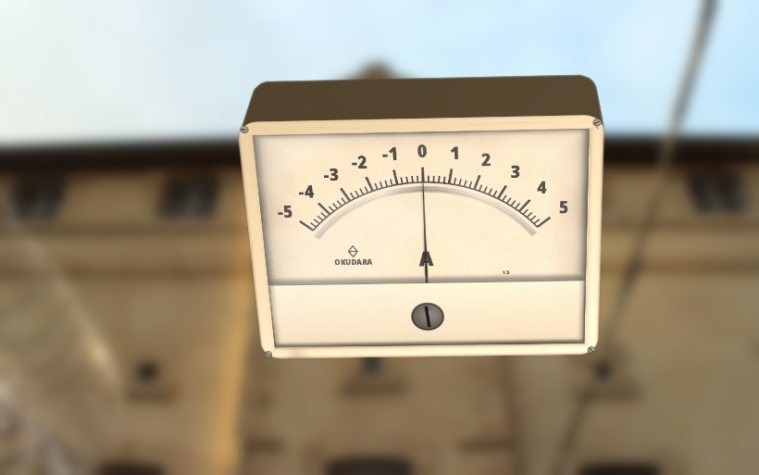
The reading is 0 A
